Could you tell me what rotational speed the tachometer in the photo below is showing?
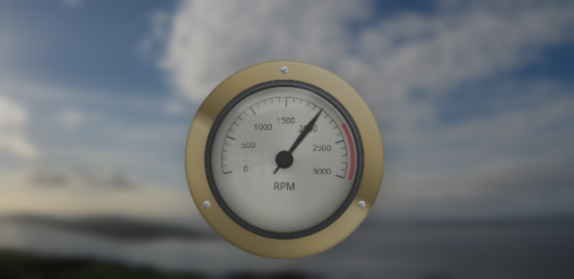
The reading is 2000 rpm
